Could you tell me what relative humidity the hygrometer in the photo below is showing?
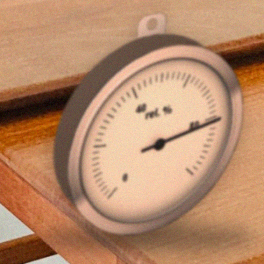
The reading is 80 %
